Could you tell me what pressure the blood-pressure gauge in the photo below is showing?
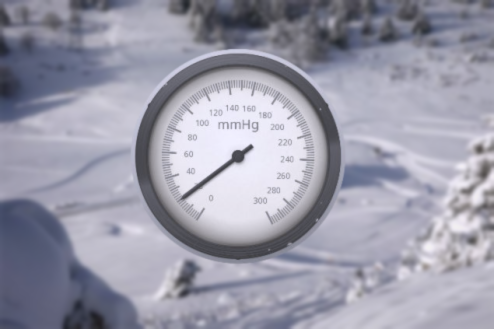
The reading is 20 mmHg
